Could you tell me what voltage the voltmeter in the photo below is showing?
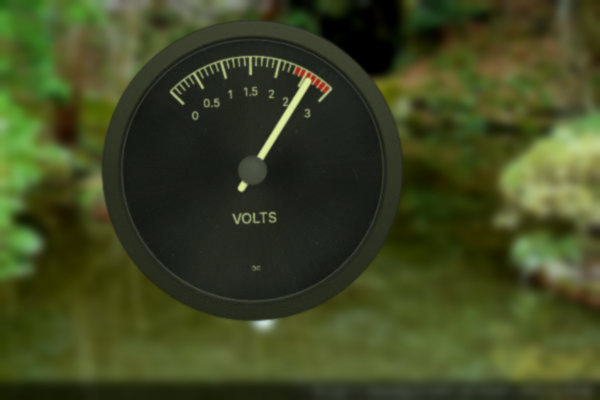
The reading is 2.6 V
